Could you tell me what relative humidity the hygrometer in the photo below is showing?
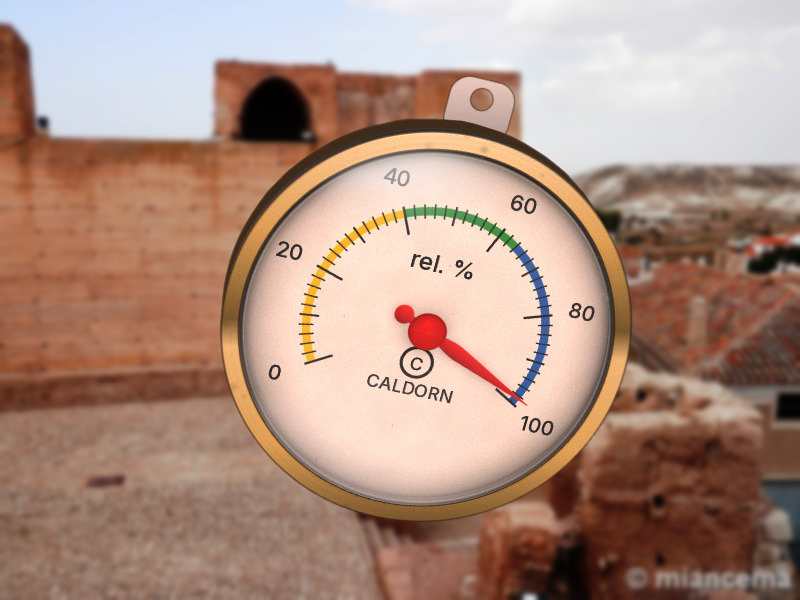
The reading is 98 %
